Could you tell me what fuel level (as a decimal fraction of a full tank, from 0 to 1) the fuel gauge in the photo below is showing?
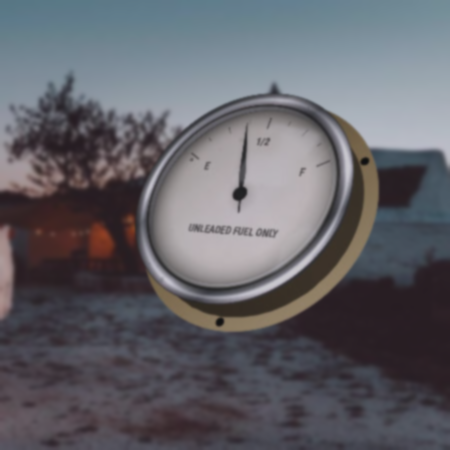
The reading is 0.375
